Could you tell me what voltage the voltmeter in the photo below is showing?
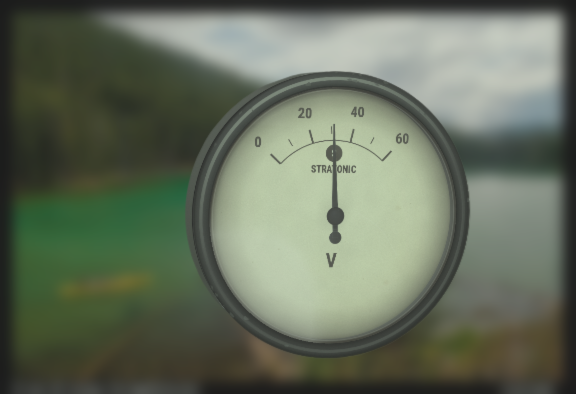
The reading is 30 V
